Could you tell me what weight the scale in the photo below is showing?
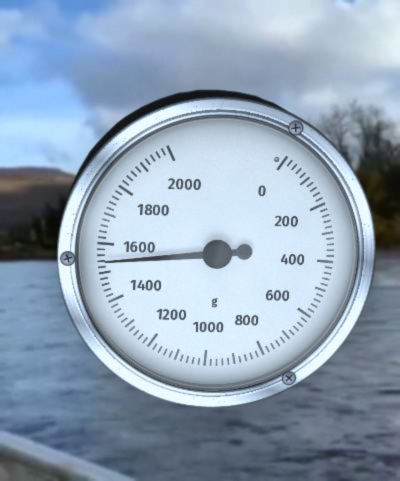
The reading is 1540 g
